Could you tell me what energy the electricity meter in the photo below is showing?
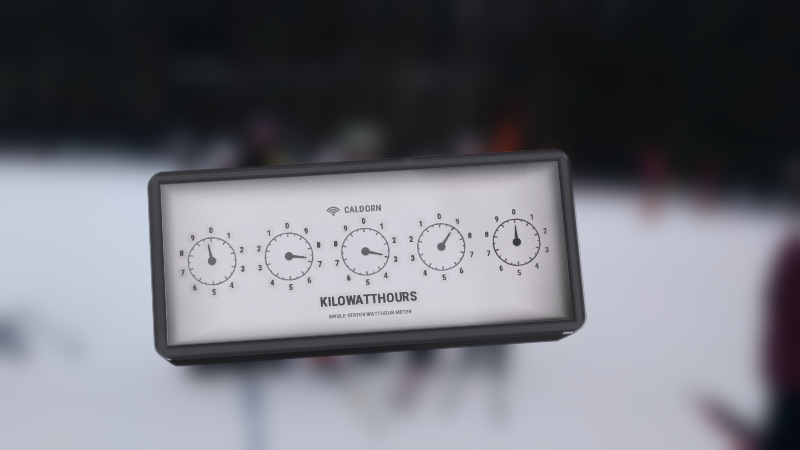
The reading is 97290 kWh
